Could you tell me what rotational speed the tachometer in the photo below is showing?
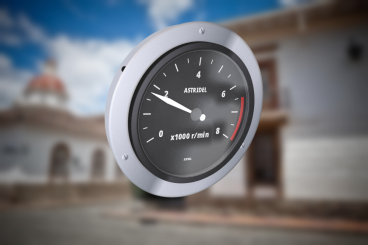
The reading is 1750 rpm
